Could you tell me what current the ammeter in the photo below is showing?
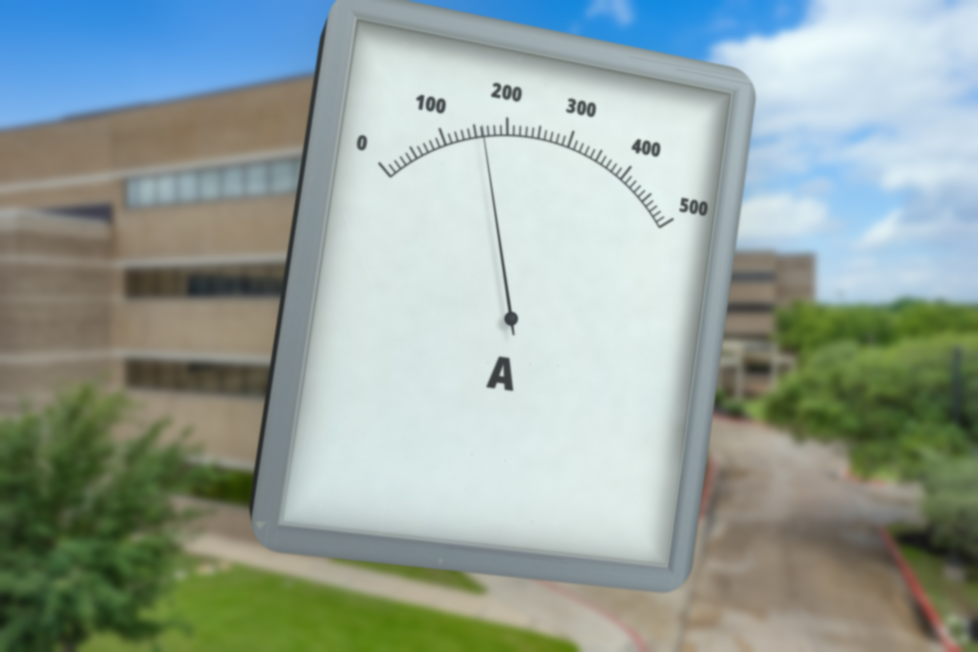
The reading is 160 A
